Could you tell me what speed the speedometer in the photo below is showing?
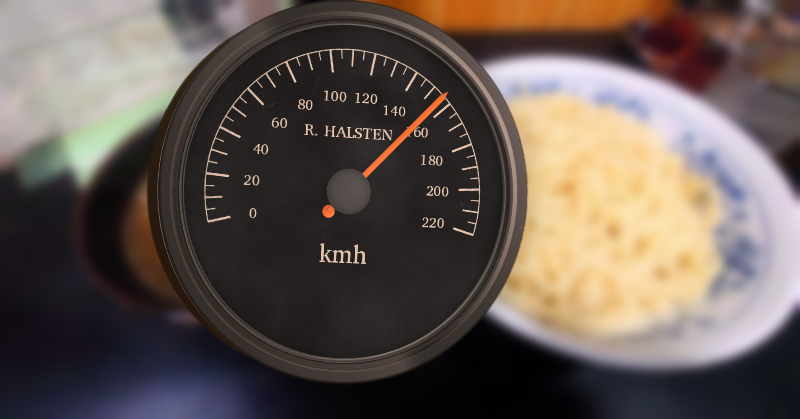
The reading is 155 km/h
